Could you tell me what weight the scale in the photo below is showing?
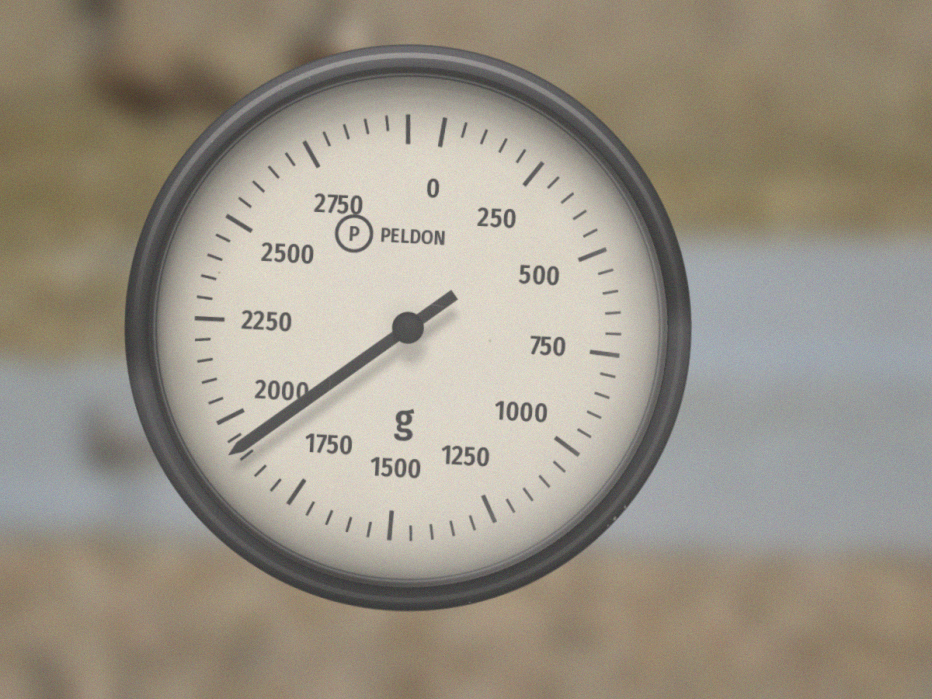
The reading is 1925 g
